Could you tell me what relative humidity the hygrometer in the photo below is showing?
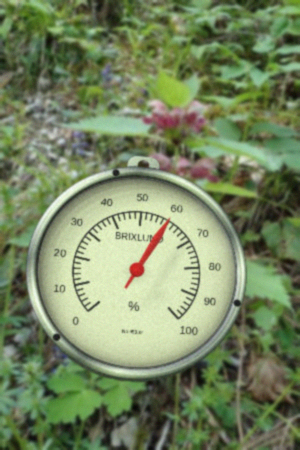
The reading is 60 %
